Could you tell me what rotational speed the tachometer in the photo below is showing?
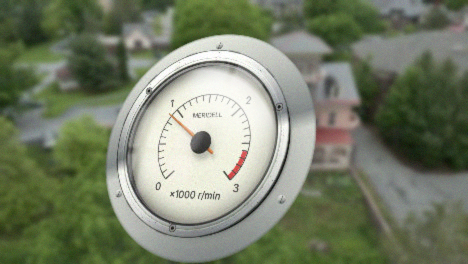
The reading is 900 rpm
